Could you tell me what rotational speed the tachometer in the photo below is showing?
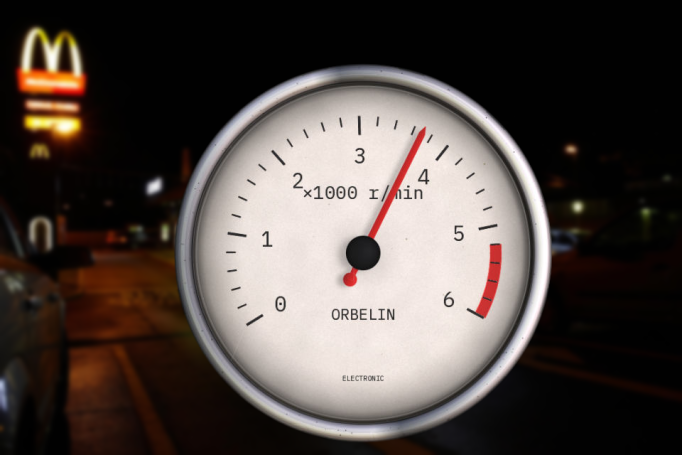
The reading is 3700 rpm
